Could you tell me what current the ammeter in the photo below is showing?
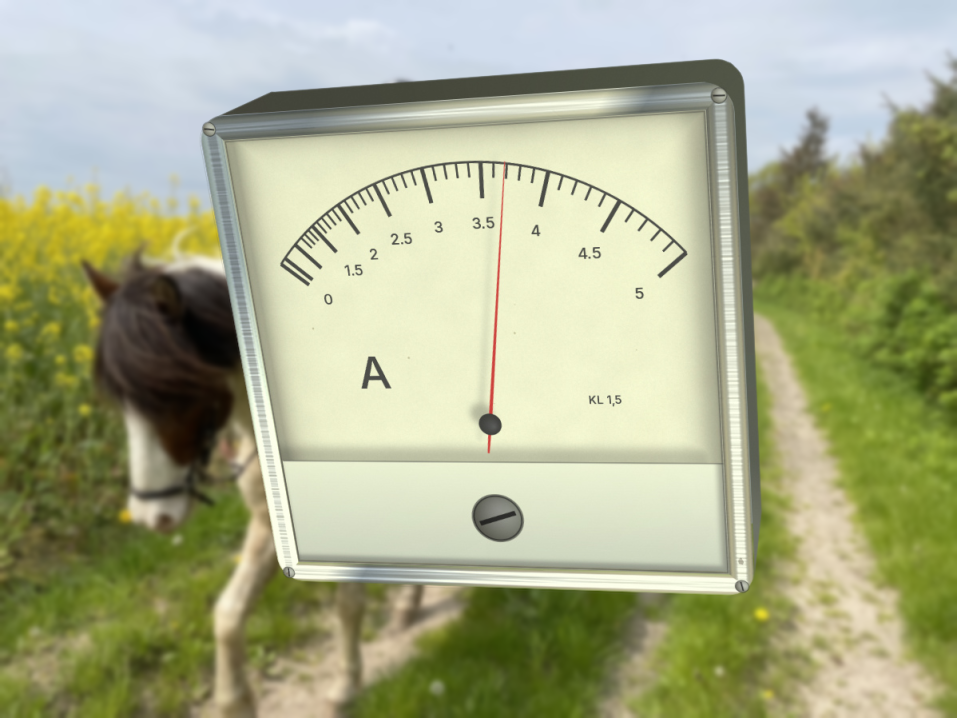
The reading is 3.7 A
